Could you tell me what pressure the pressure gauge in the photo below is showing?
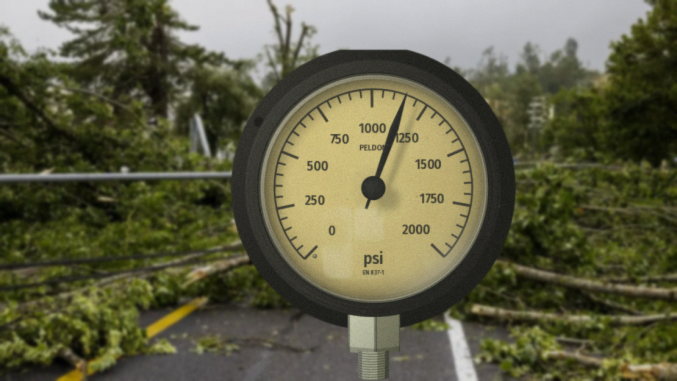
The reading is 1150 psi
